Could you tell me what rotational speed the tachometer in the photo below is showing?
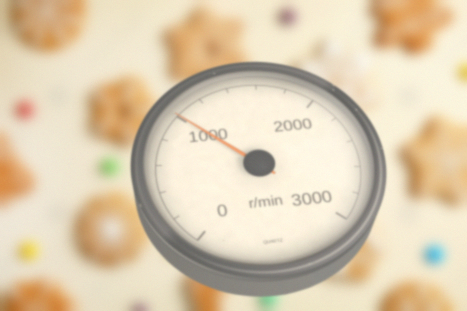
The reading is 1000 rpm
